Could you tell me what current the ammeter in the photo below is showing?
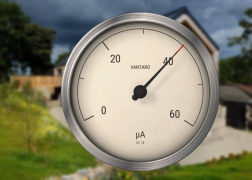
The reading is 40 µA
